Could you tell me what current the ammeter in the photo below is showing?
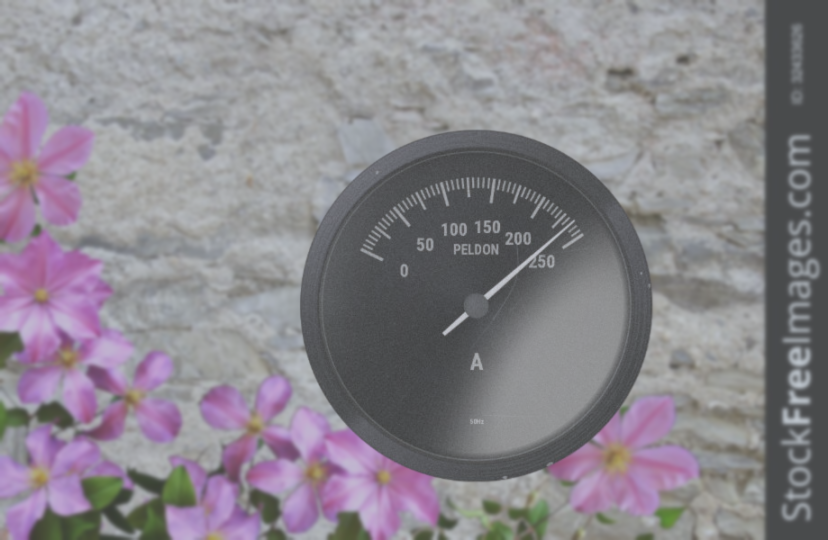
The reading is 235 A
